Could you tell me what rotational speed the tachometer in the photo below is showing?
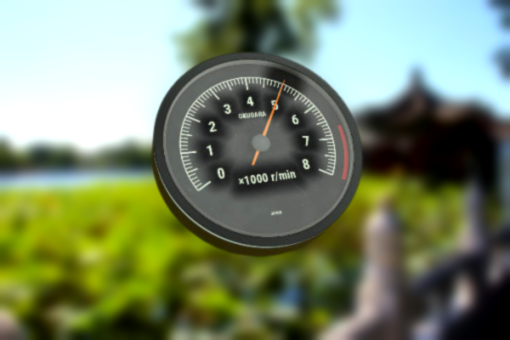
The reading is 5000 rpm
